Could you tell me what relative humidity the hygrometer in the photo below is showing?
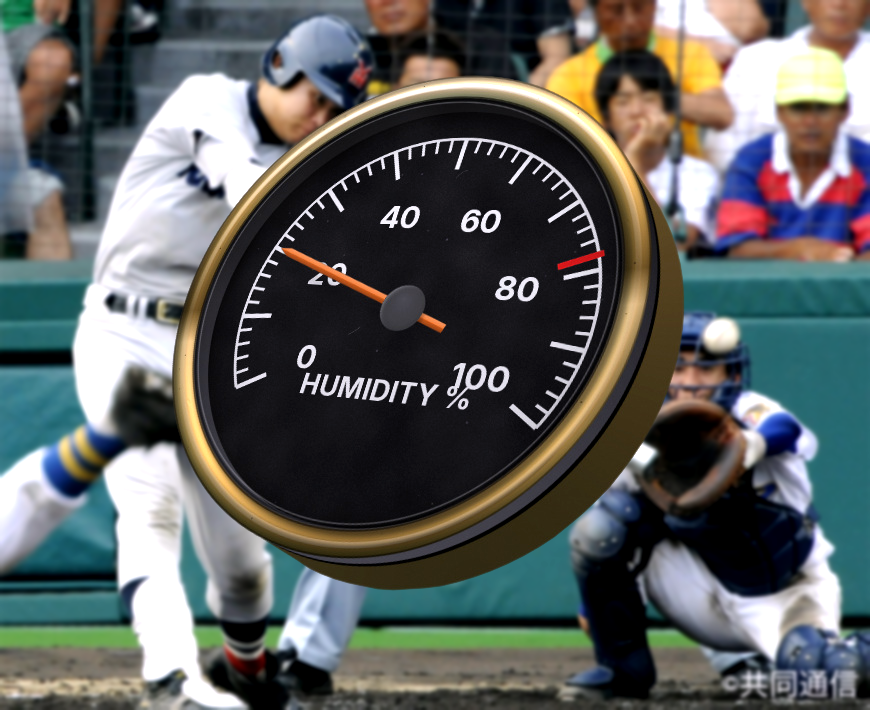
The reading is 20 %
